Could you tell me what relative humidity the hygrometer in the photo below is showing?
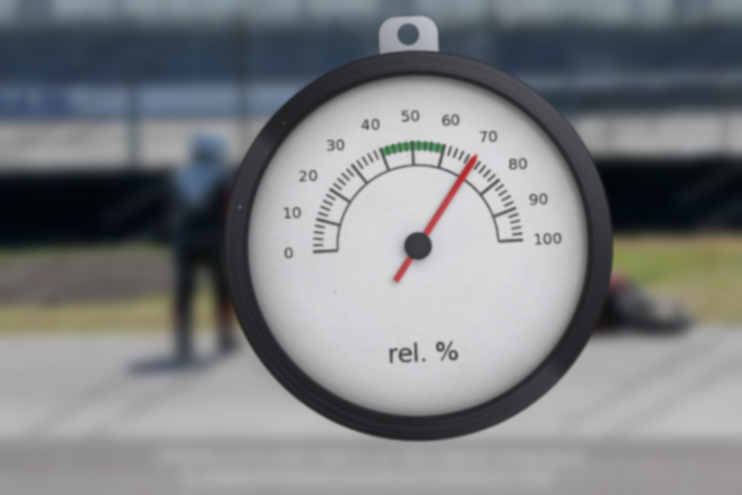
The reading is 70 %
